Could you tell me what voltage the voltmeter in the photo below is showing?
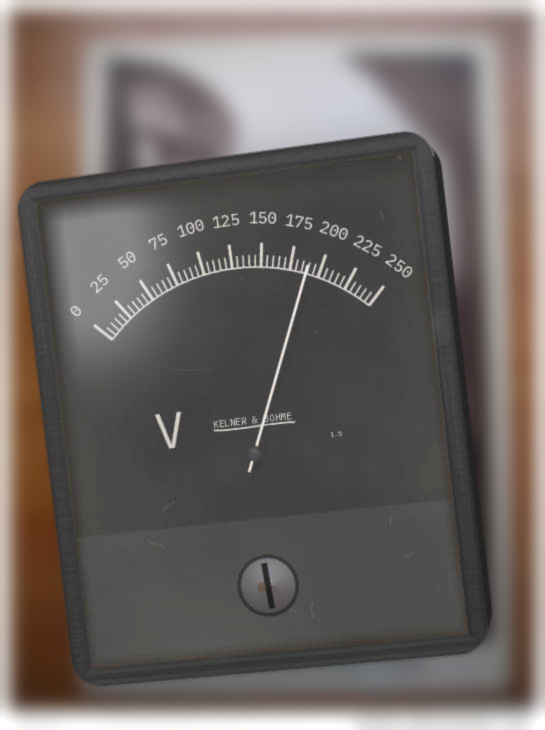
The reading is 190 V
